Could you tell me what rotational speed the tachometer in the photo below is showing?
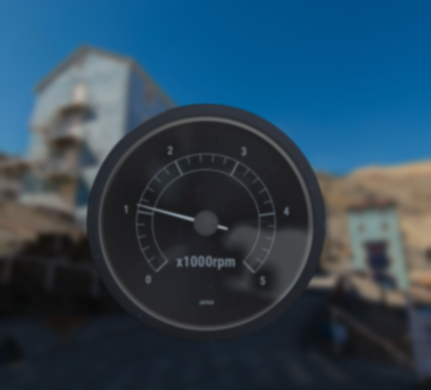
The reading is 1100 rpm
